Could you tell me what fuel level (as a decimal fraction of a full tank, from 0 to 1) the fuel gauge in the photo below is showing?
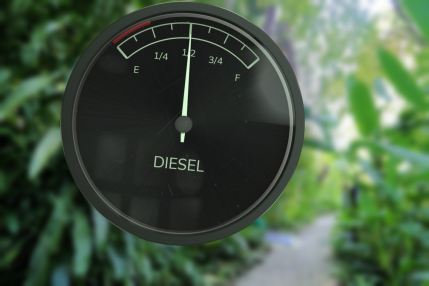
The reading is 0.5
